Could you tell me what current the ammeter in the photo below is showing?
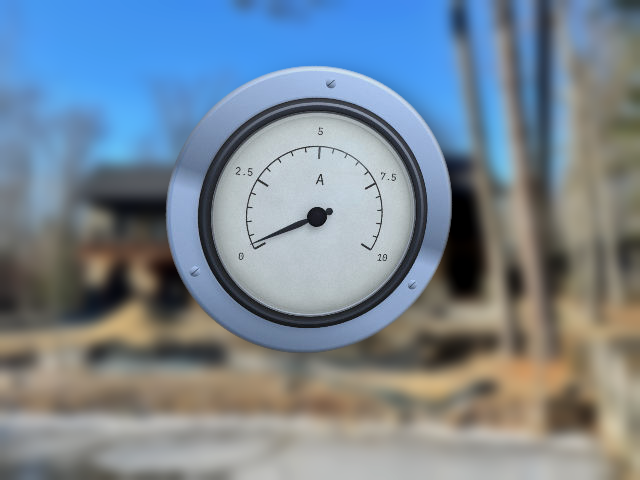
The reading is 0.25 A
